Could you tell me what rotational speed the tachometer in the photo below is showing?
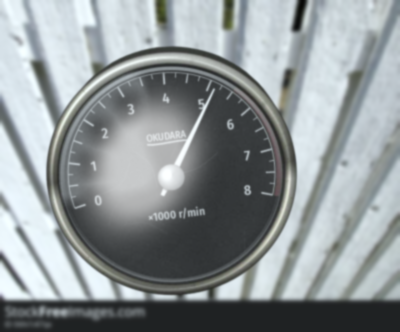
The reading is 5125 rpm
